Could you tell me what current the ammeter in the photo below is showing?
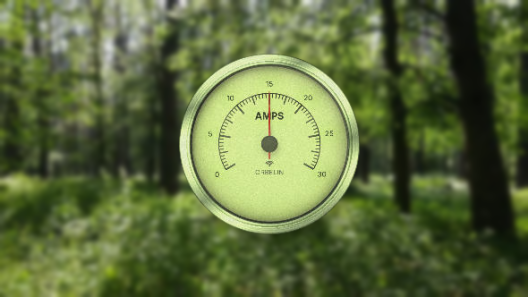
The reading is 15 A
